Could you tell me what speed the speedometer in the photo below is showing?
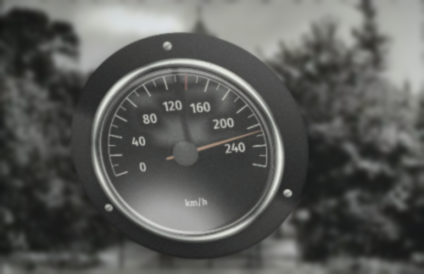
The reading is 225 km/h
